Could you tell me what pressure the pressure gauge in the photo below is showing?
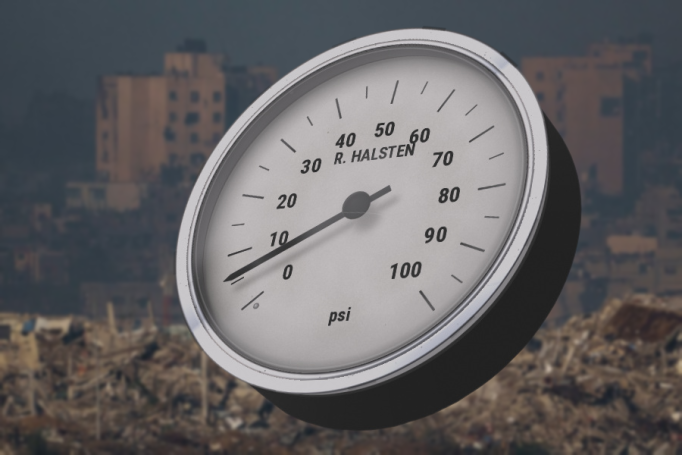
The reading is 5 psi
